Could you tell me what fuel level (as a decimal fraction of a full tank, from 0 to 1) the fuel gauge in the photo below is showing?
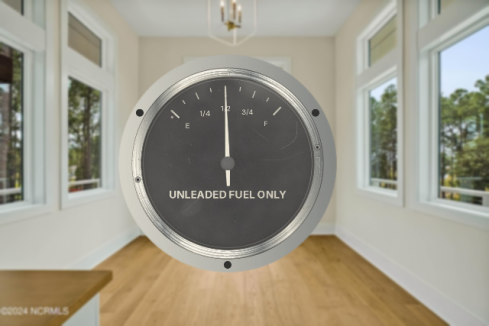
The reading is 0.5
